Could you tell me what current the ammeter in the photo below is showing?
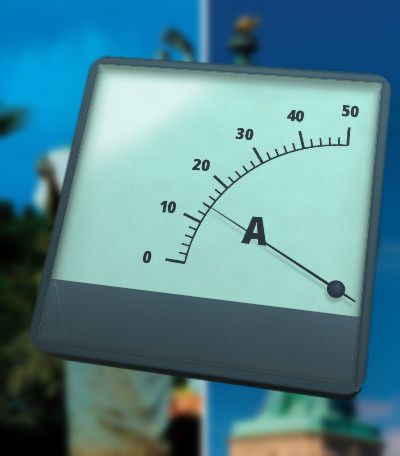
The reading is 14 A
